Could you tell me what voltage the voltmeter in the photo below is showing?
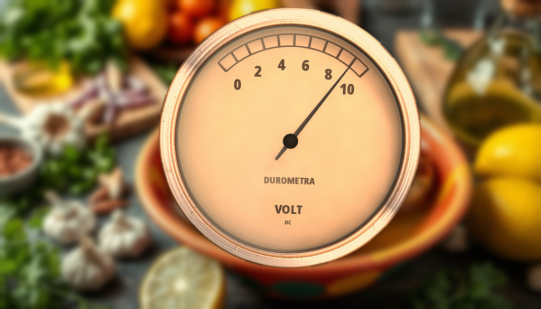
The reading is 9 V
